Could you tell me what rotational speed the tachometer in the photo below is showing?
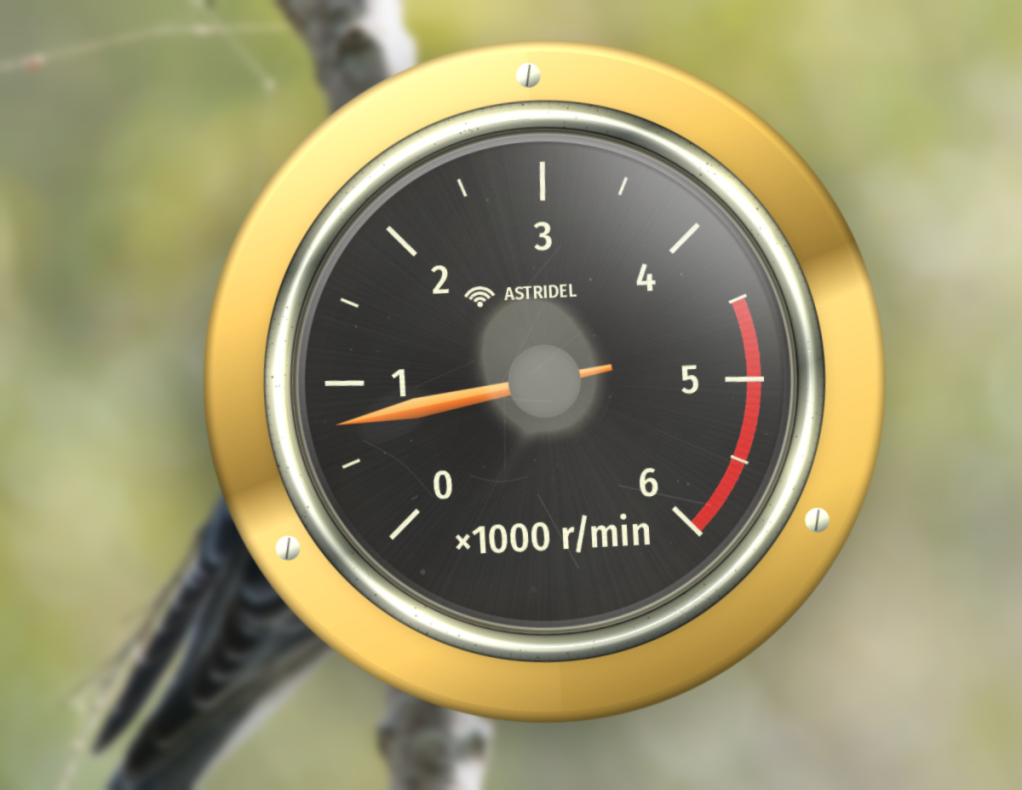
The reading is 750 rpm
